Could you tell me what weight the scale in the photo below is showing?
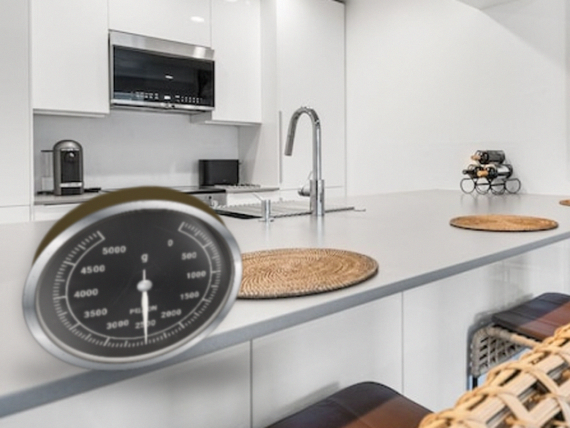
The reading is 2500 g
